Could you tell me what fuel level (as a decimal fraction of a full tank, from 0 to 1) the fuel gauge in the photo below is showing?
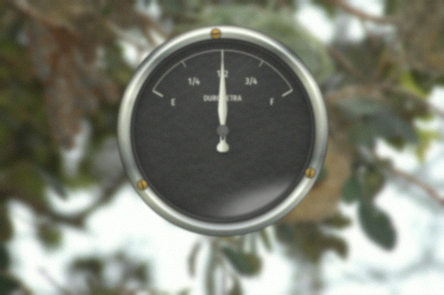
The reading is 0.5
